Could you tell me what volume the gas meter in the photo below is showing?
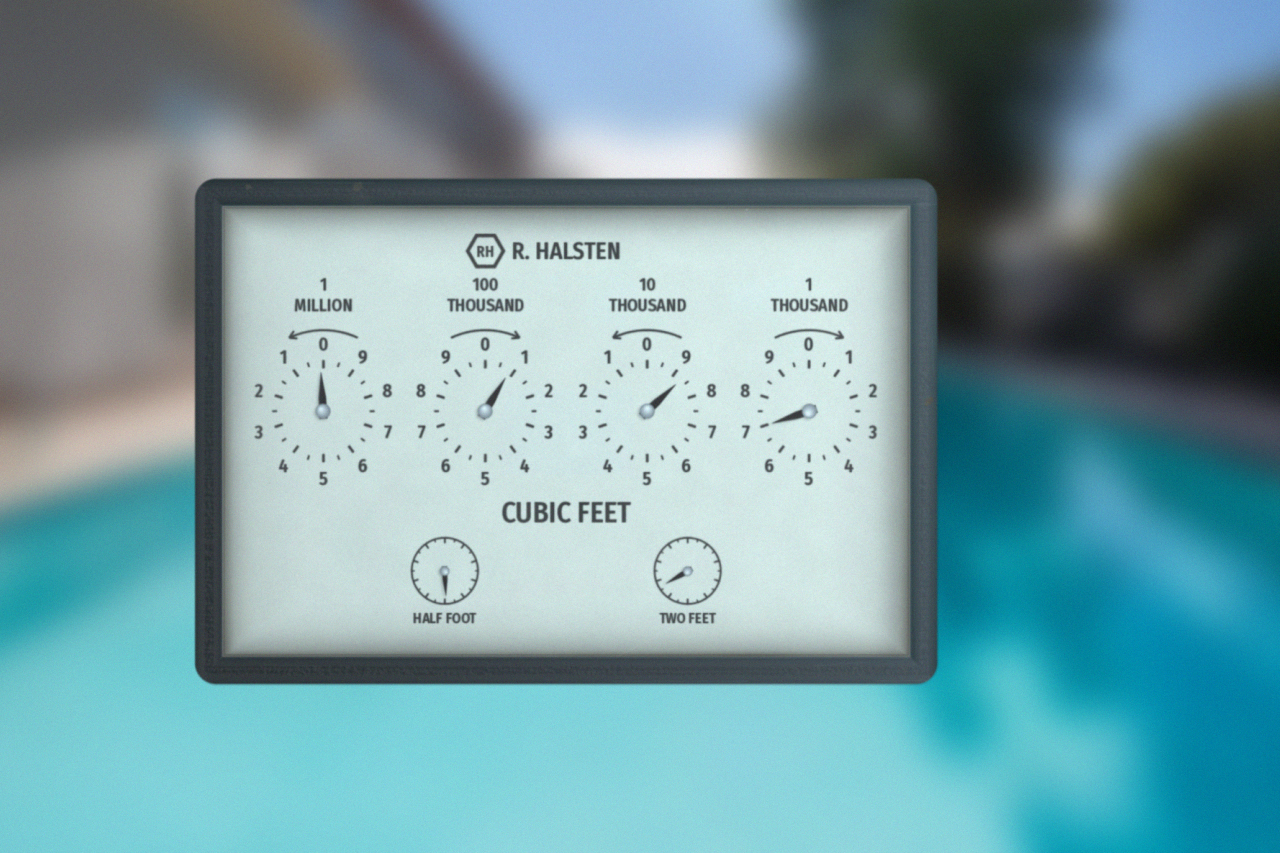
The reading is 8700 ft³
